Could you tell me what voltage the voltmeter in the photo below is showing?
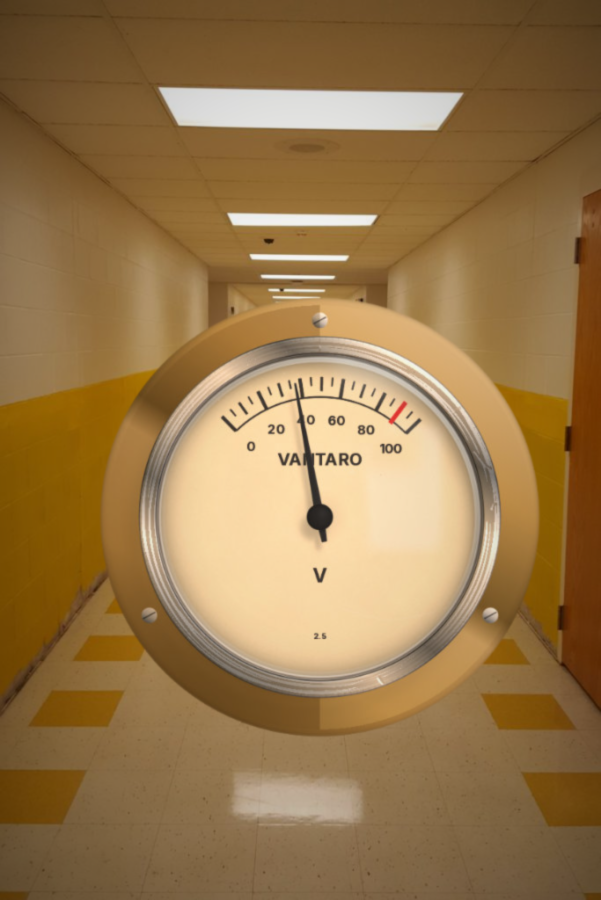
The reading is 37.5 V
